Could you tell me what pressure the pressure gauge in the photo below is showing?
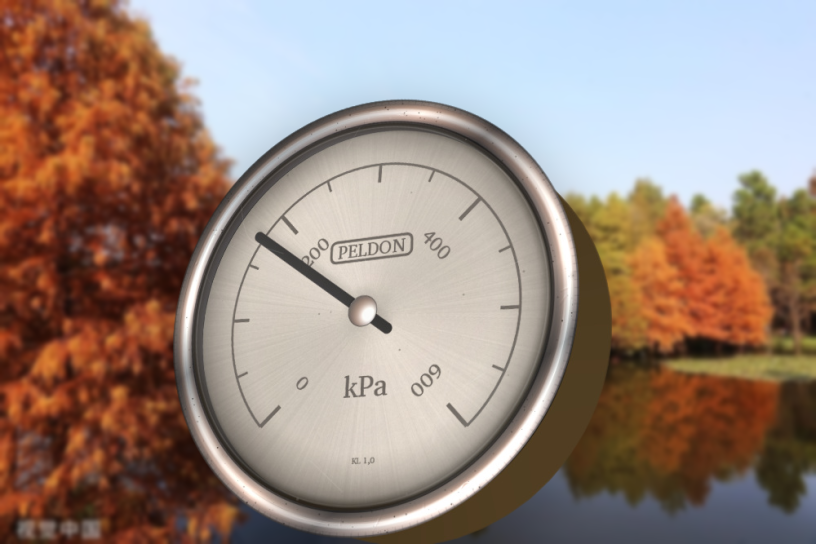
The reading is 175 kPa
